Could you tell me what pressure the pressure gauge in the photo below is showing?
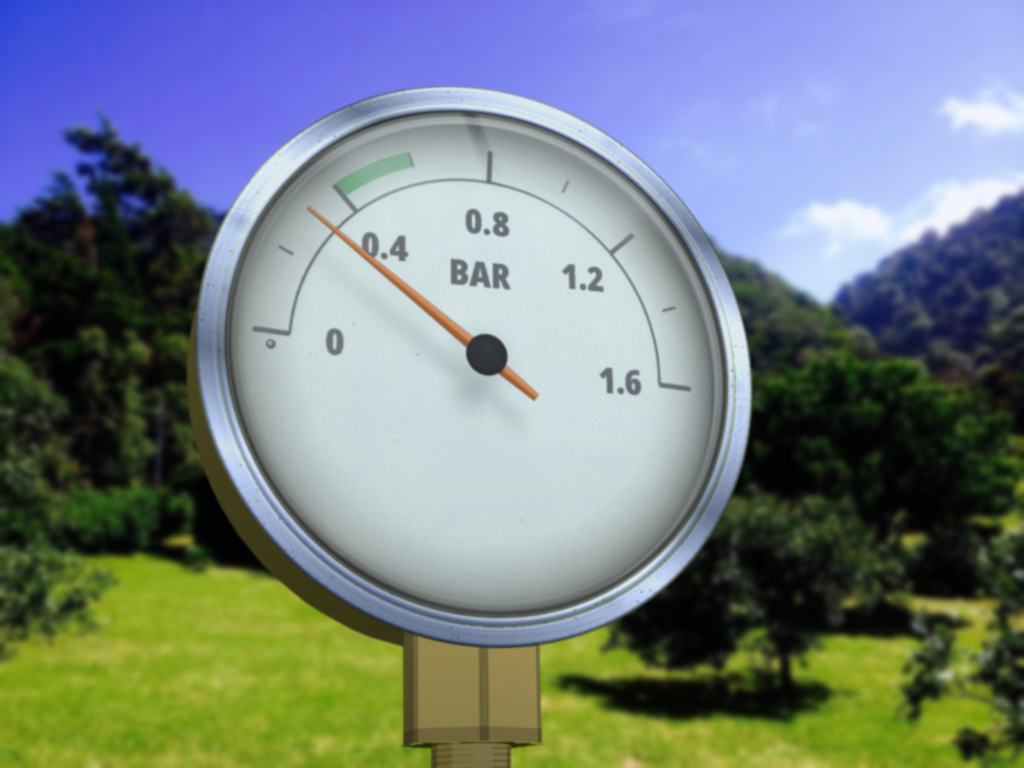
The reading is 0.3 bar
